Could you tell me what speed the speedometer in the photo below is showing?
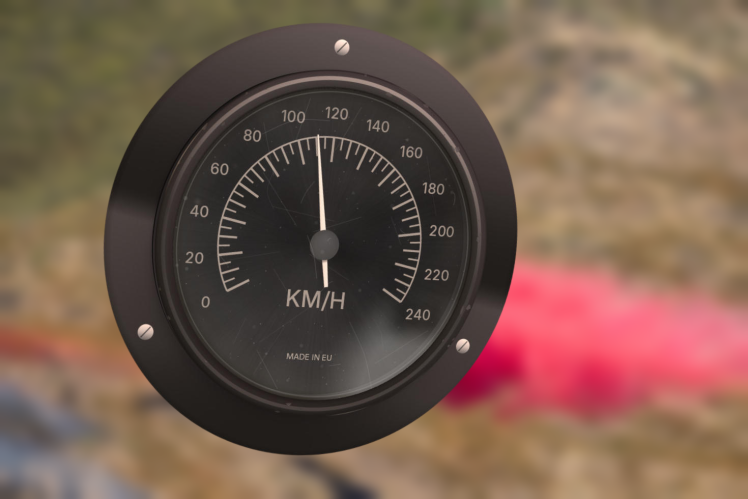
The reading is 110 km/h
